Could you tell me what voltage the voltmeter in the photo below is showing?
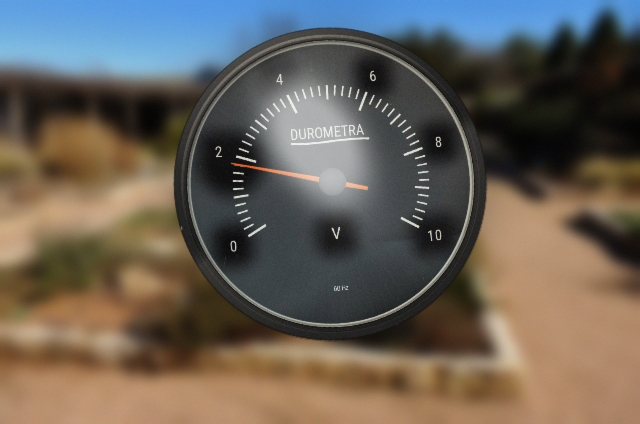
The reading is 1.8 V
